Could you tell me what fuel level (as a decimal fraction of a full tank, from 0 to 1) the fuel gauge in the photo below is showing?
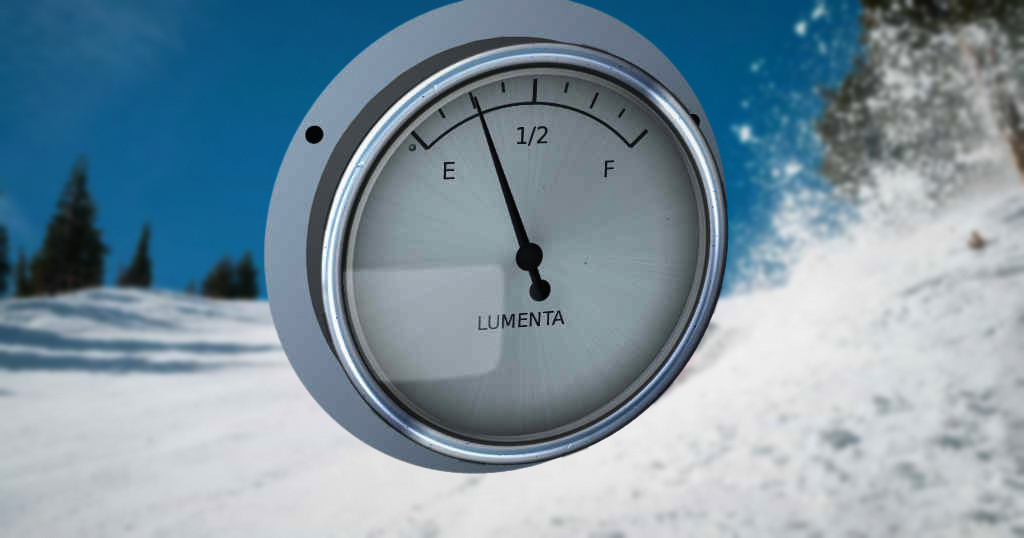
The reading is 0.25
